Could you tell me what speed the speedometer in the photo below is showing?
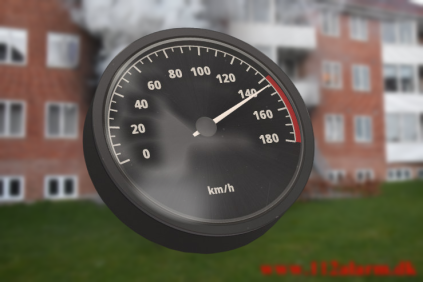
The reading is 145 km/h
